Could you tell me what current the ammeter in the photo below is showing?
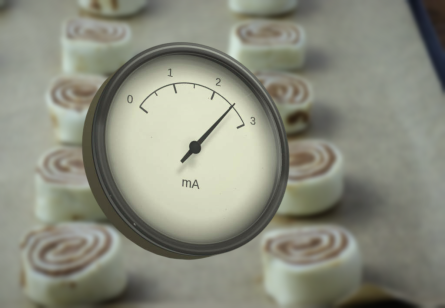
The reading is 2.5 mA
